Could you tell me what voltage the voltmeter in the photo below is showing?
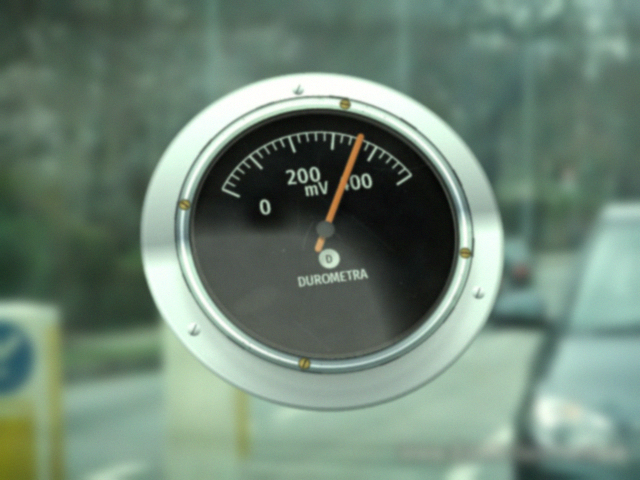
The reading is 360 mV
